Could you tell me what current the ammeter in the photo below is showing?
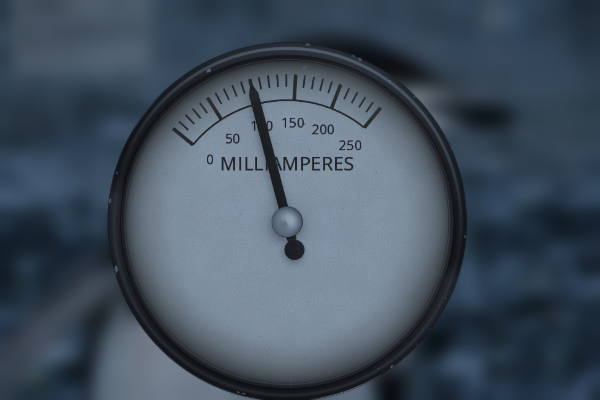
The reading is 100 mA
